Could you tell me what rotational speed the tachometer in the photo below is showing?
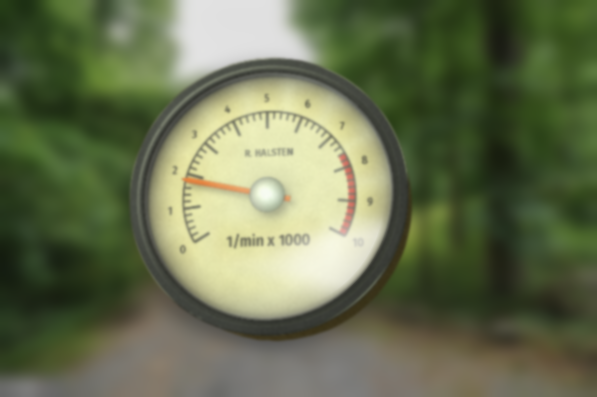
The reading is 1800 rpm
